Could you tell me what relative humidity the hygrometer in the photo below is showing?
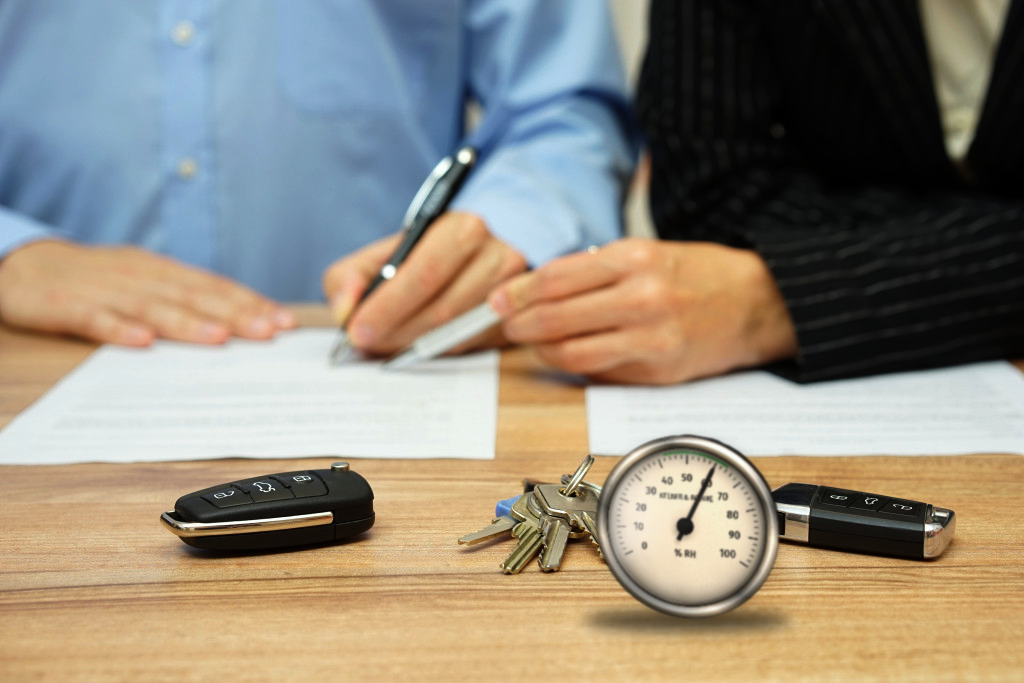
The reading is 60 %
